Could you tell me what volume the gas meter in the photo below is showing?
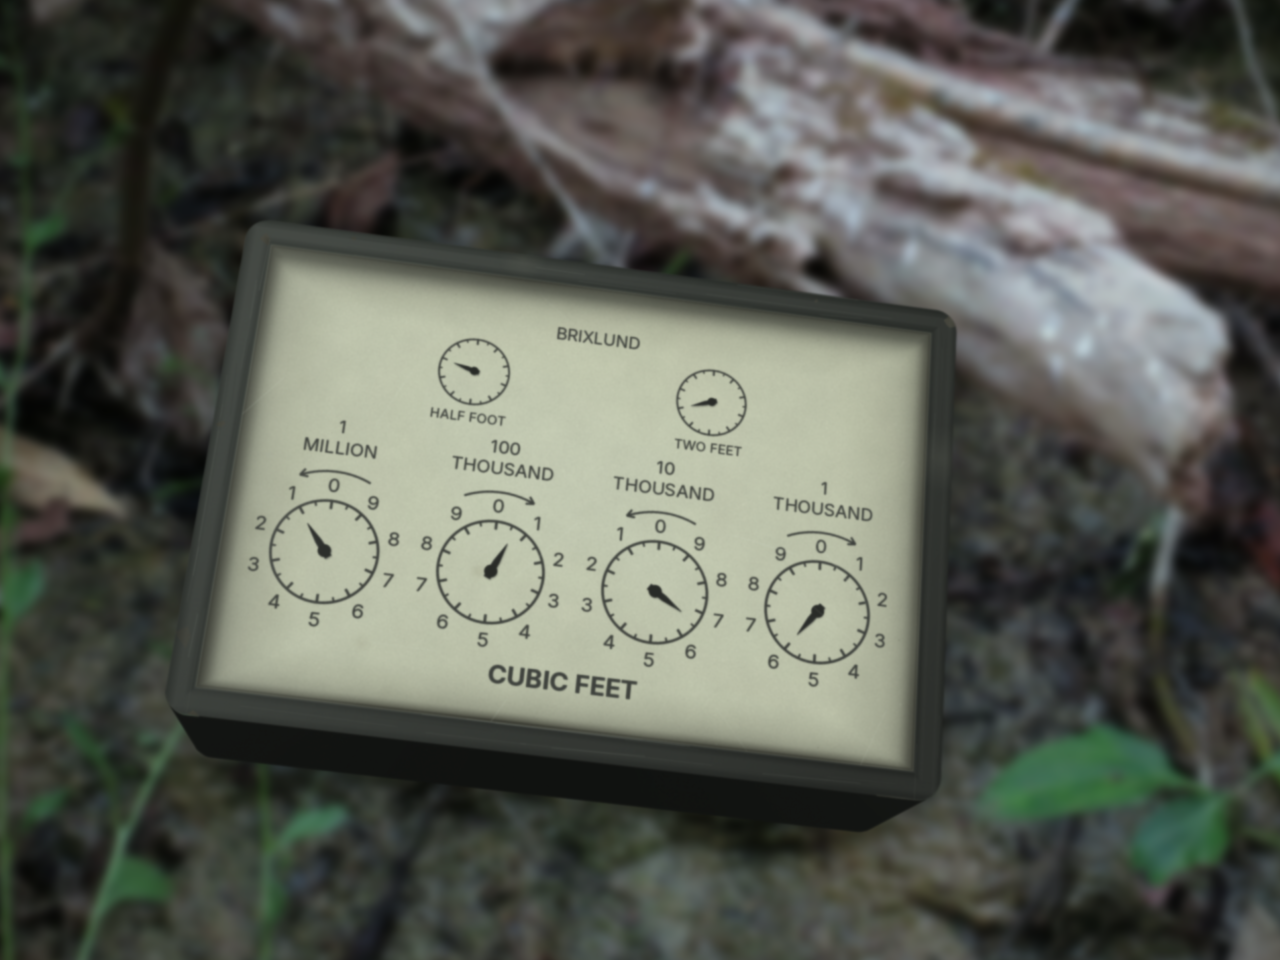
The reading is 106600 ft³
